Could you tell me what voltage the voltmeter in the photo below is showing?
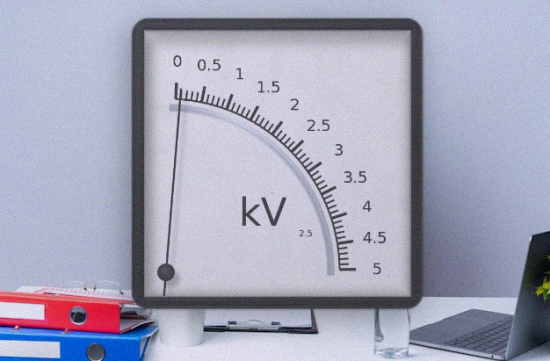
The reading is 0.1 kV
